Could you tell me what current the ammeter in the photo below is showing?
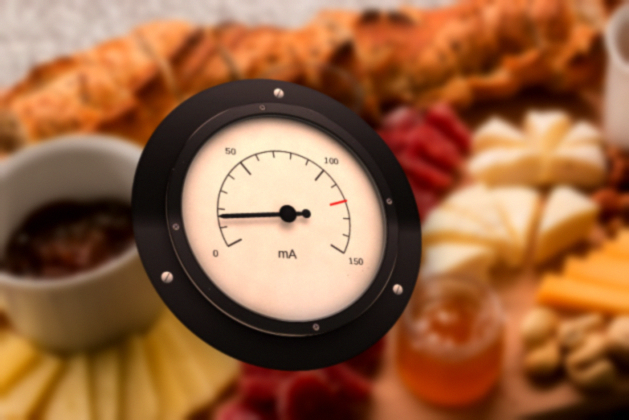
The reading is 15 mA
